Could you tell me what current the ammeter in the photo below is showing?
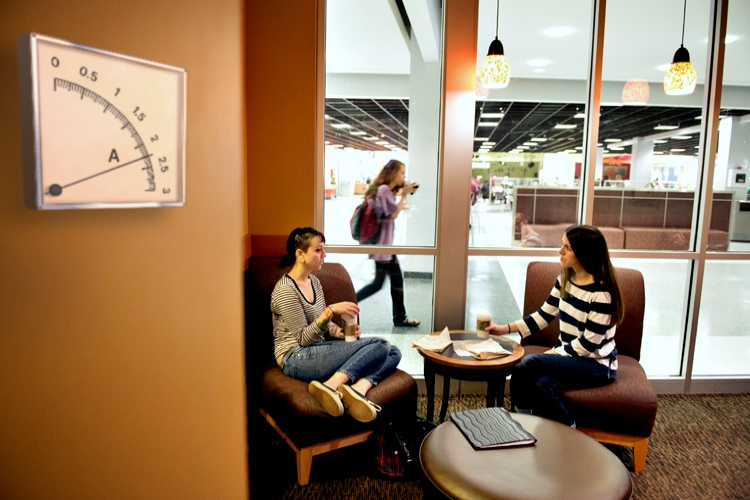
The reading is 2.25 A
